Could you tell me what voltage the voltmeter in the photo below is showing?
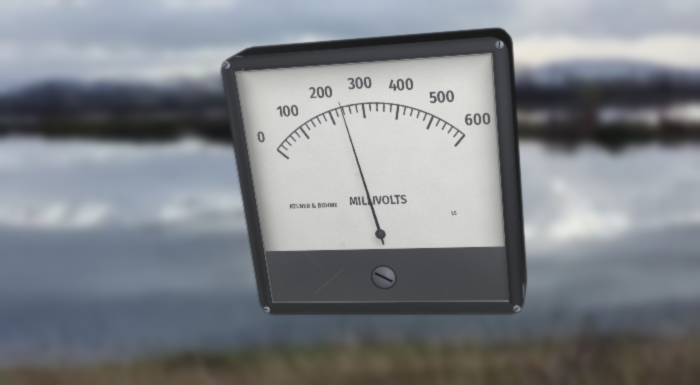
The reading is 240 mV
